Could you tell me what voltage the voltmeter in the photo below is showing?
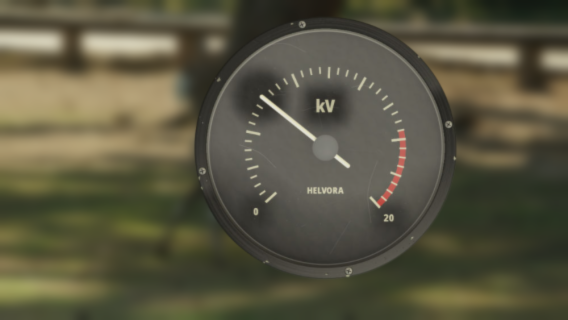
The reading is 6 kV
